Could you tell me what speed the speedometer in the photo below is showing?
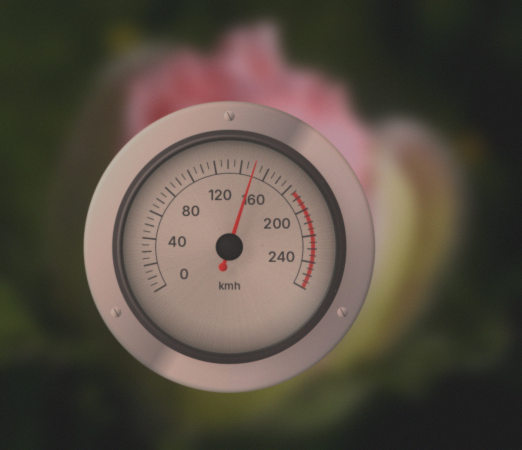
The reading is 150 km/h
